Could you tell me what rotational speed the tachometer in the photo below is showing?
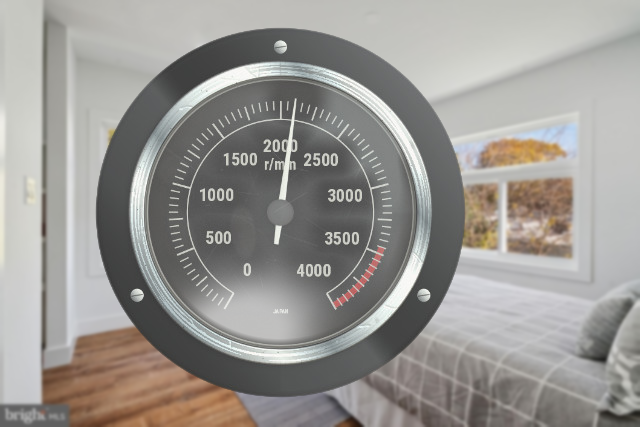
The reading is 2100 rpm
